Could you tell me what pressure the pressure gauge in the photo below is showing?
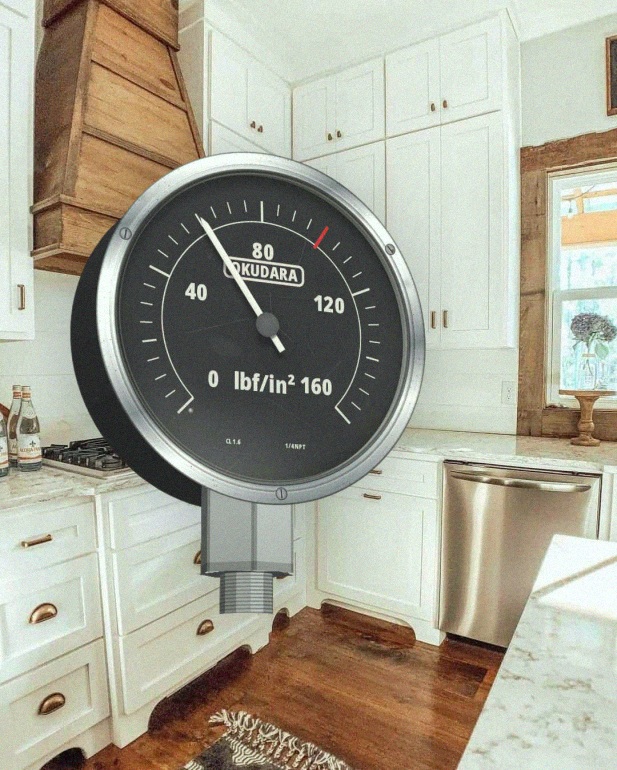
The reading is 60 psi
